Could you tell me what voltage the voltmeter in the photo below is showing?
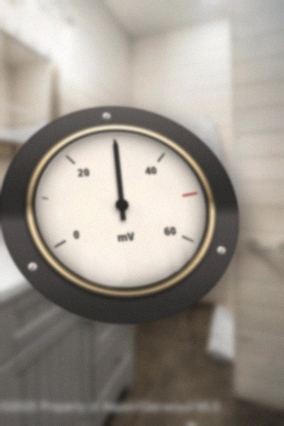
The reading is 30 mV
